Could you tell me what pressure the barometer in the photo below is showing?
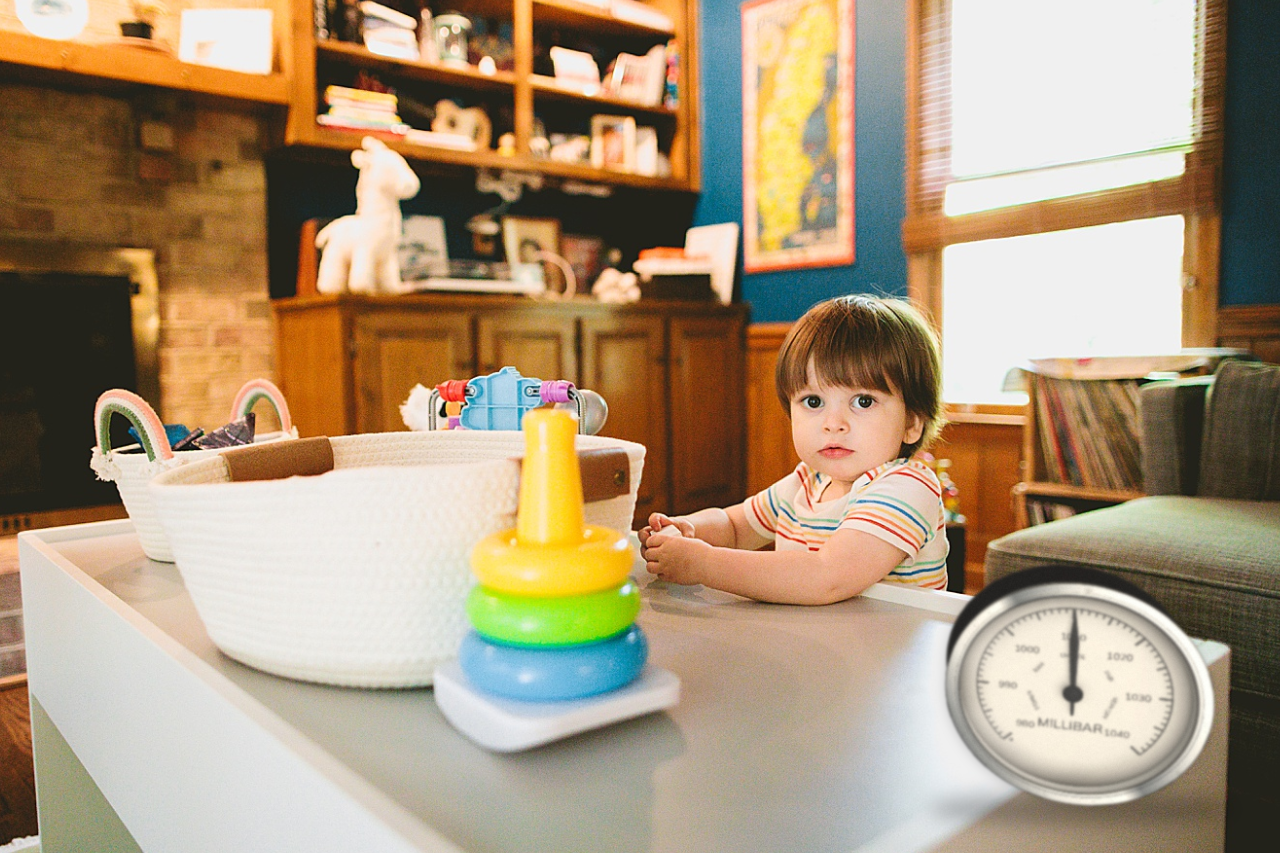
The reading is 1010 mbar
